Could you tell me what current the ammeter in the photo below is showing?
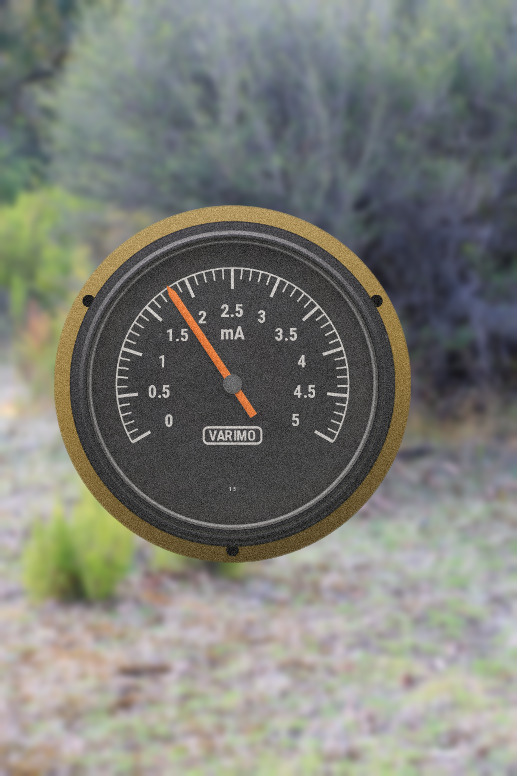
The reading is 1.8 mA
